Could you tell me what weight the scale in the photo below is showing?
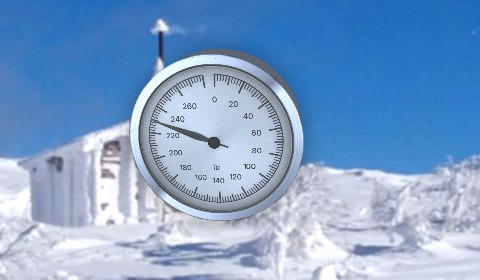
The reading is 230 lb
